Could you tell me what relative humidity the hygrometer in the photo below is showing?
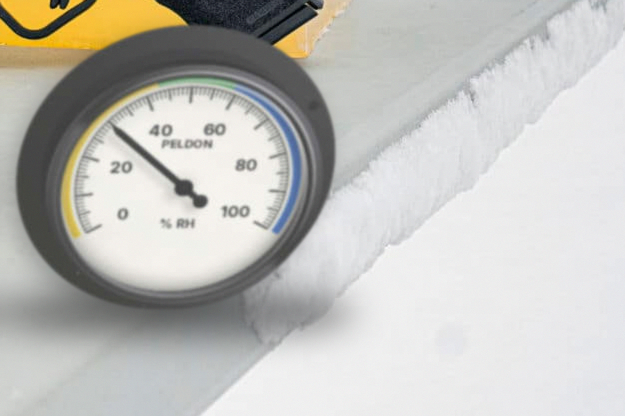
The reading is 30 %
